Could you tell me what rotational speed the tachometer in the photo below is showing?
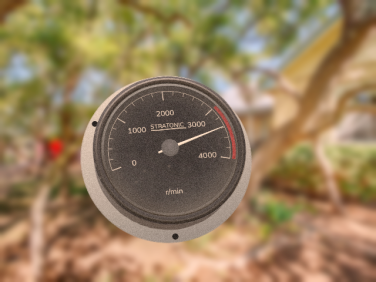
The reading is 3400 rpm
